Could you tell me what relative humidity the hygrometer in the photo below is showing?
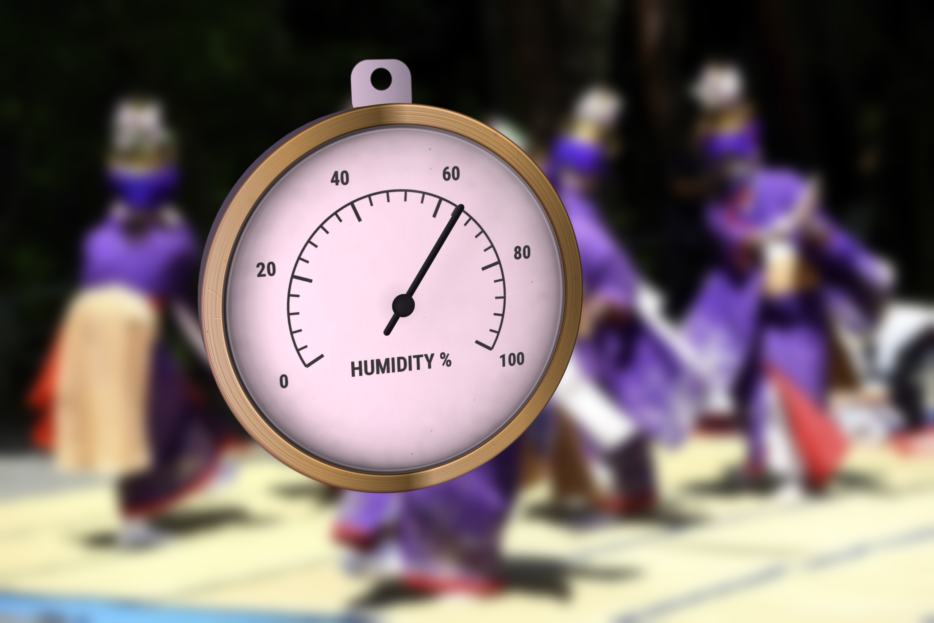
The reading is 64 %
